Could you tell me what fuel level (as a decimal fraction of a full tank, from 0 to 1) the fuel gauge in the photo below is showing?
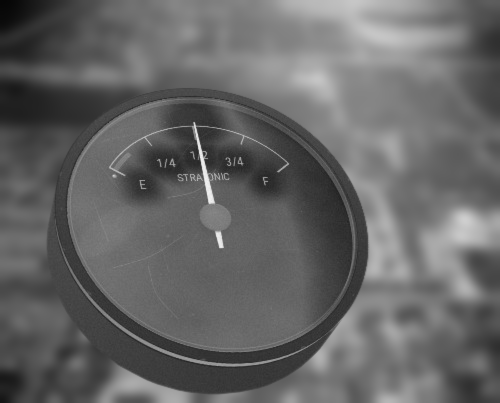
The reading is 0.5
